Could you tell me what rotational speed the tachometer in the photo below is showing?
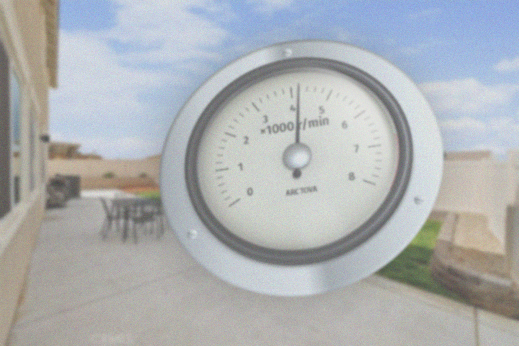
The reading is 4200 rpm
